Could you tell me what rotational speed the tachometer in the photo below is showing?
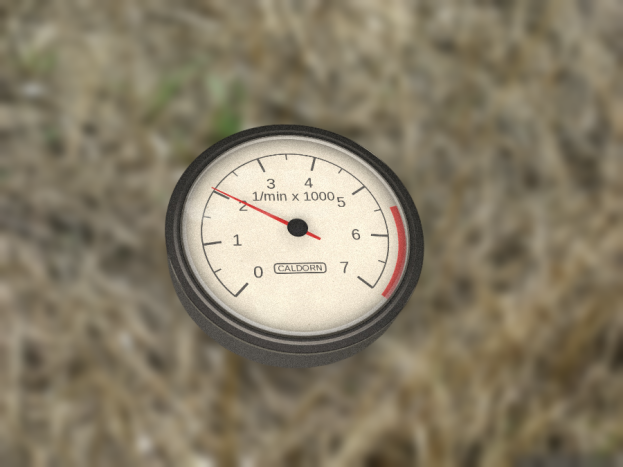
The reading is 2000 rpm
